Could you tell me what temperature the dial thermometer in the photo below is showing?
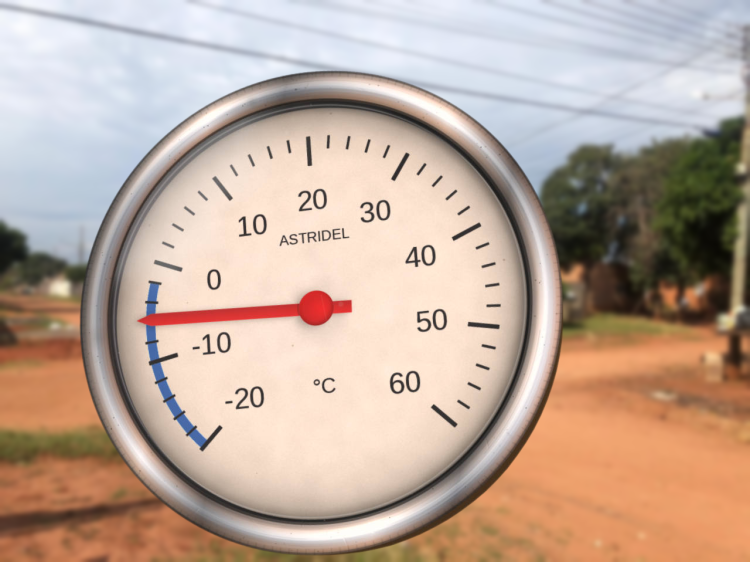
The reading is -6 °C
